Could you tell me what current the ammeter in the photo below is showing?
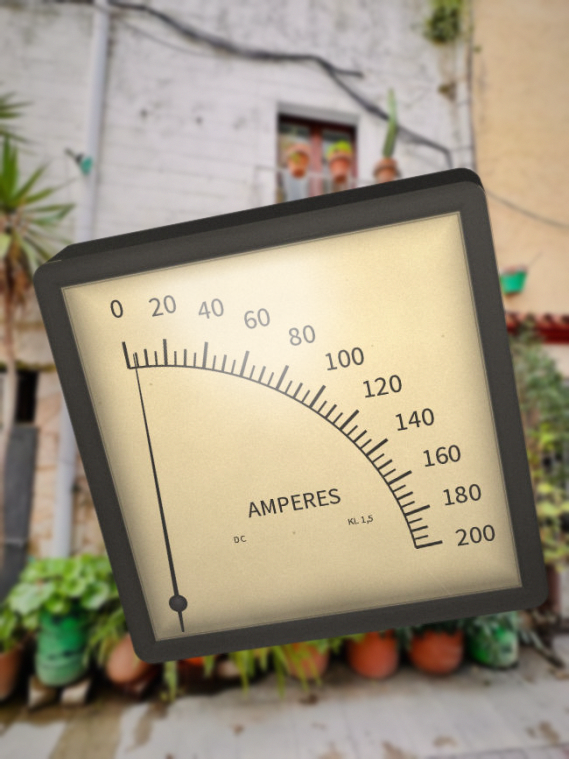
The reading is 5 A
